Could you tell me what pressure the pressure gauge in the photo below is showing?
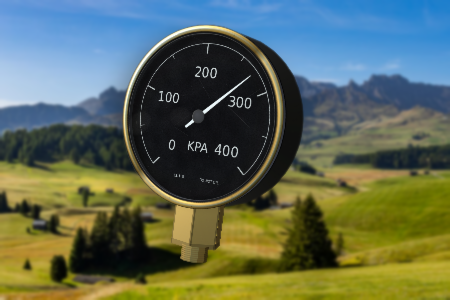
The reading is 275 kPa
